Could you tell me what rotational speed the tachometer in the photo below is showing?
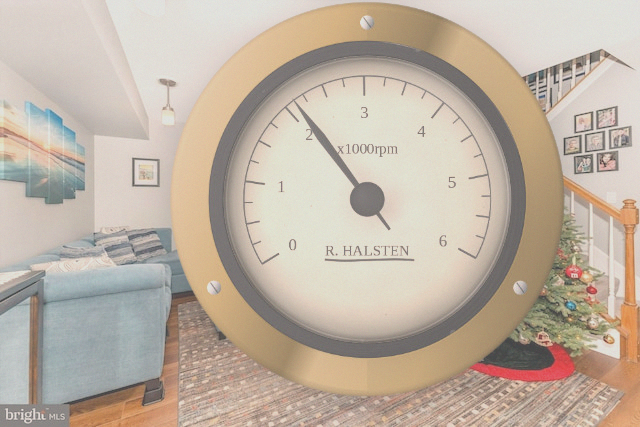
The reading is 2125 rpm
